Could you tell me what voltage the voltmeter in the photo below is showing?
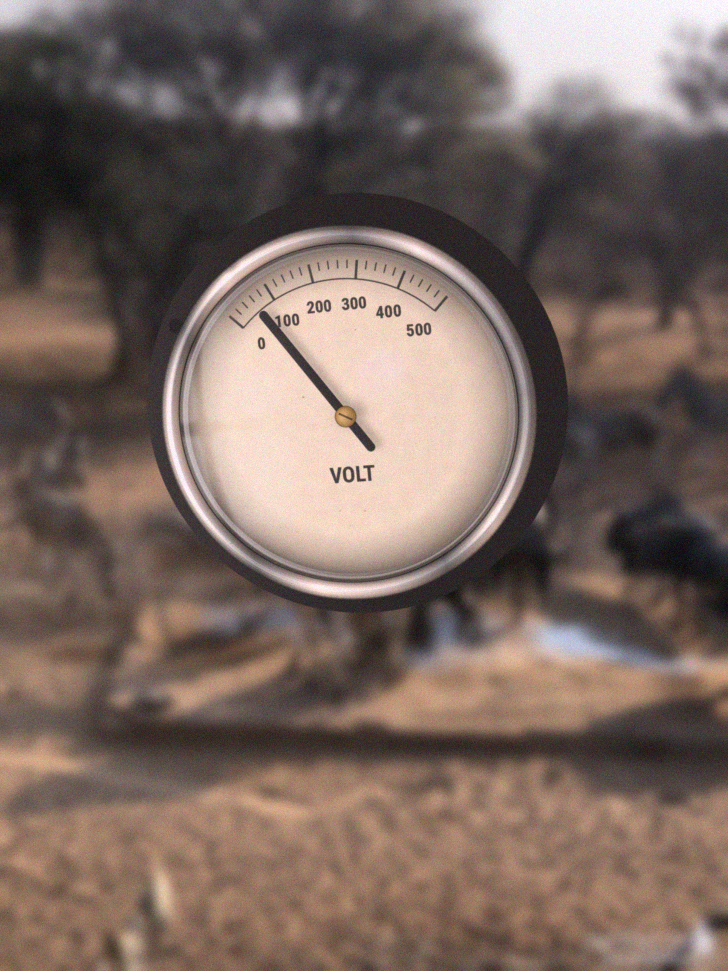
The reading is 60 V
